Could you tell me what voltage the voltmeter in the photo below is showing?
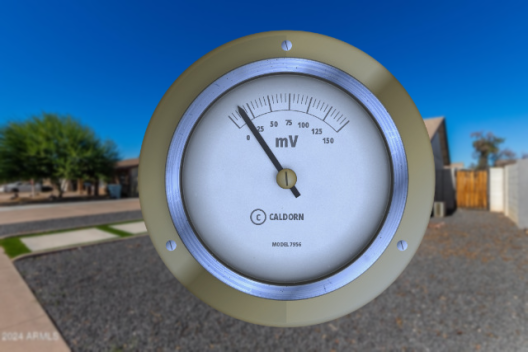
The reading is 15 mV
